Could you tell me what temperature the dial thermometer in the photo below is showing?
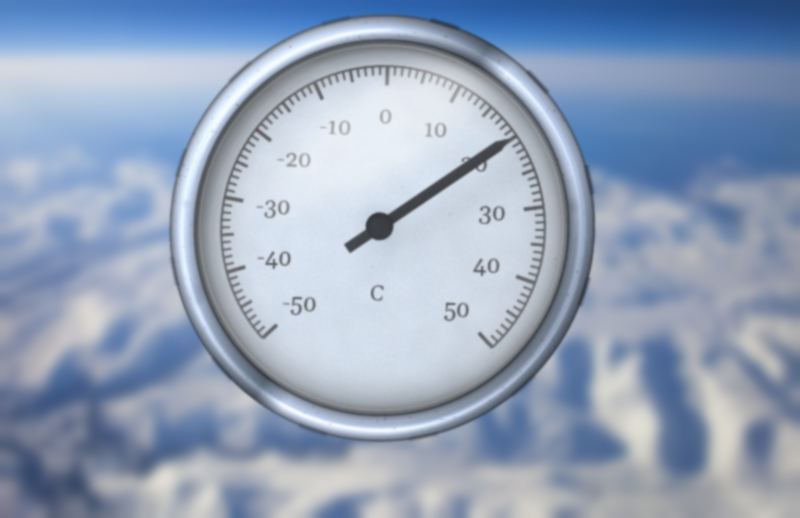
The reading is 20 °C
